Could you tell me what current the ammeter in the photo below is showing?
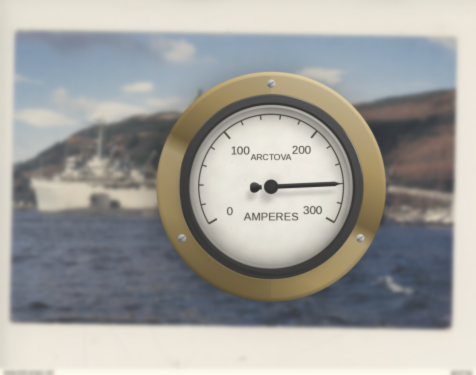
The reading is 260 A
